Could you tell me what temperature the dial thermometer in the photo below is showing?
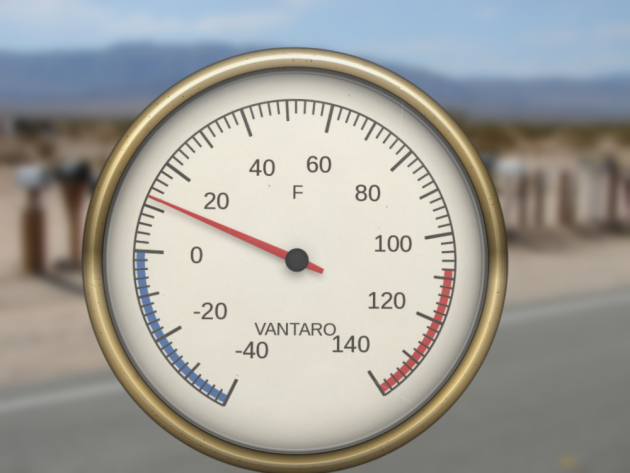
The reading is 12 °F
